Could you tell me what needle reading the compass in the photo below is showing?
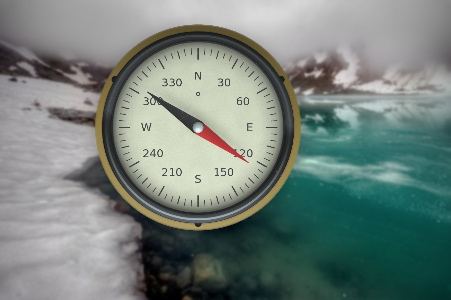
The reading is 125 °
